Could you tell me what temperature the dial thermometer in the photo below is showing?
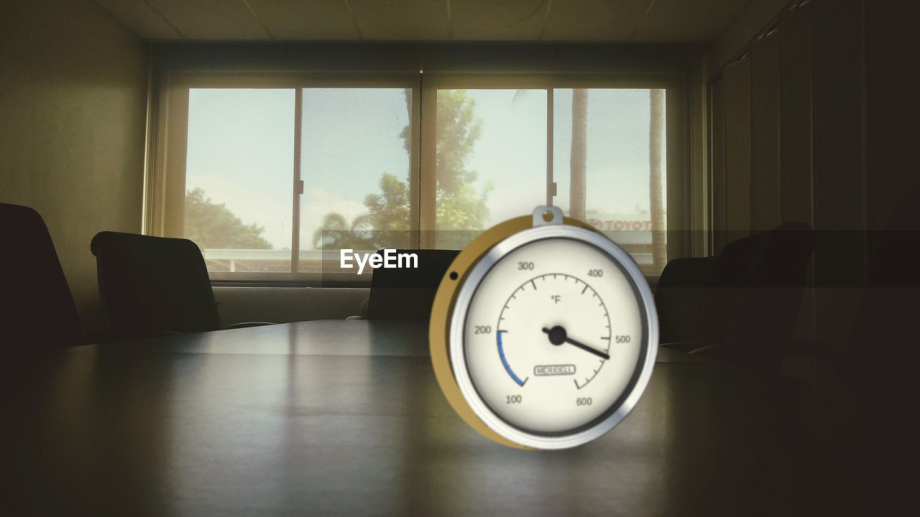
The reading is 530 °F
